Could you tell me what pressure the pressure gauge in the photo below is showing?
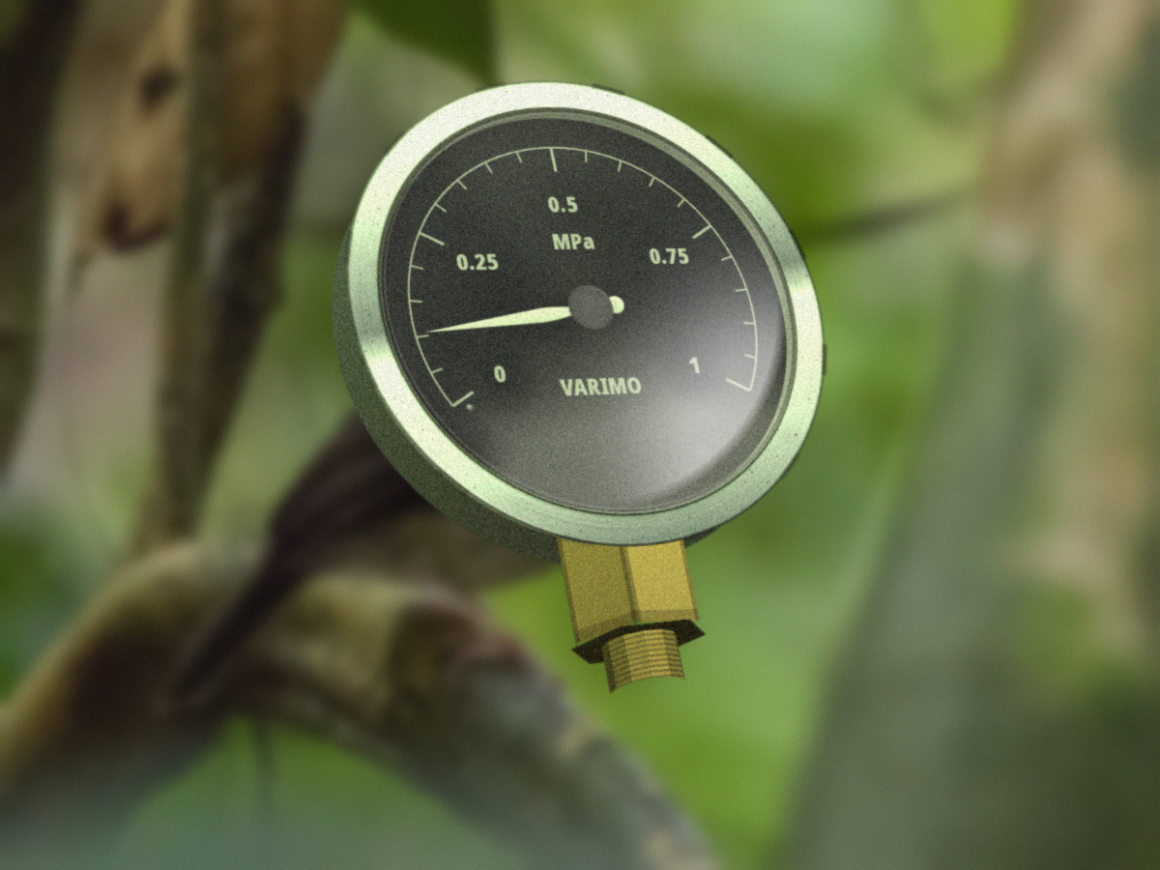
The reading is 0.1 MPa
